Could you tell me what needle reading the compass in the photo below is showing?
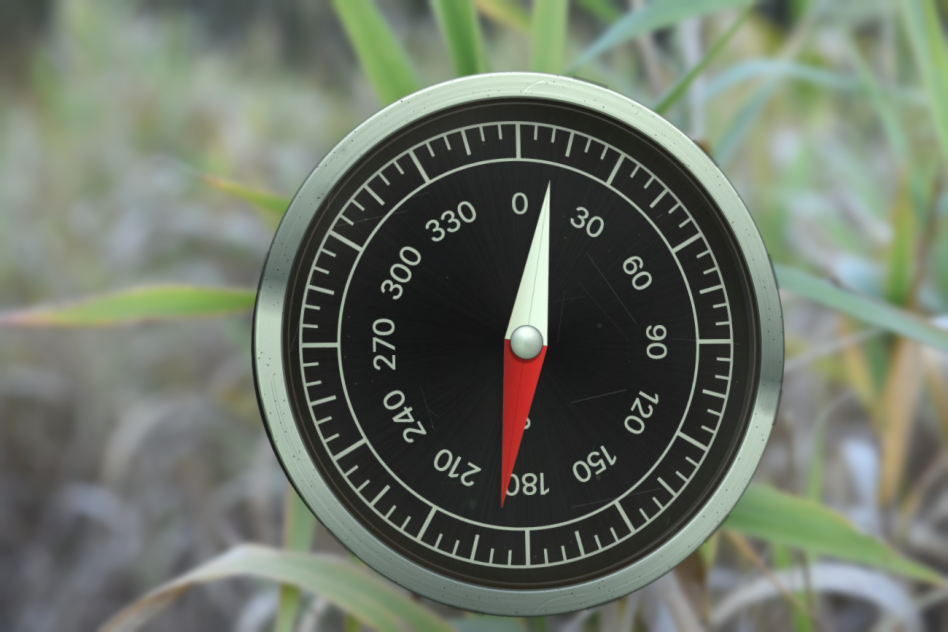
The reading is 190 °
